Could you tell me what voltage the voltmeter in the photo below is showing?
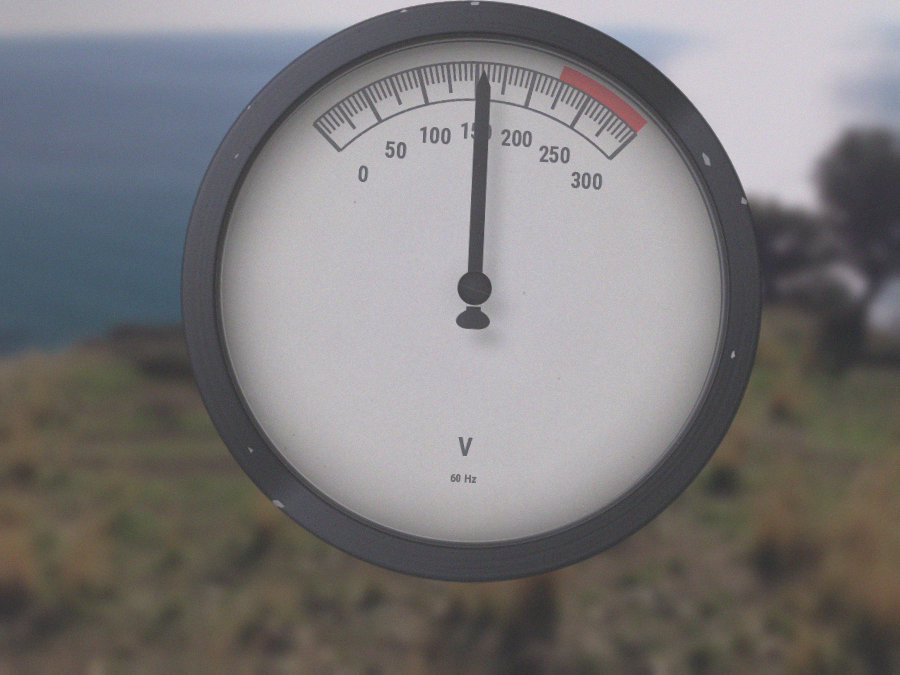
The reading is 155 V
